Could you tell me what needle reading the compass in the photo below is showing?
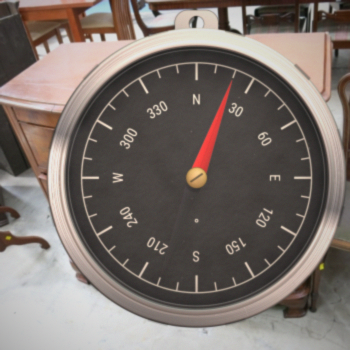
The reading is 20 °
